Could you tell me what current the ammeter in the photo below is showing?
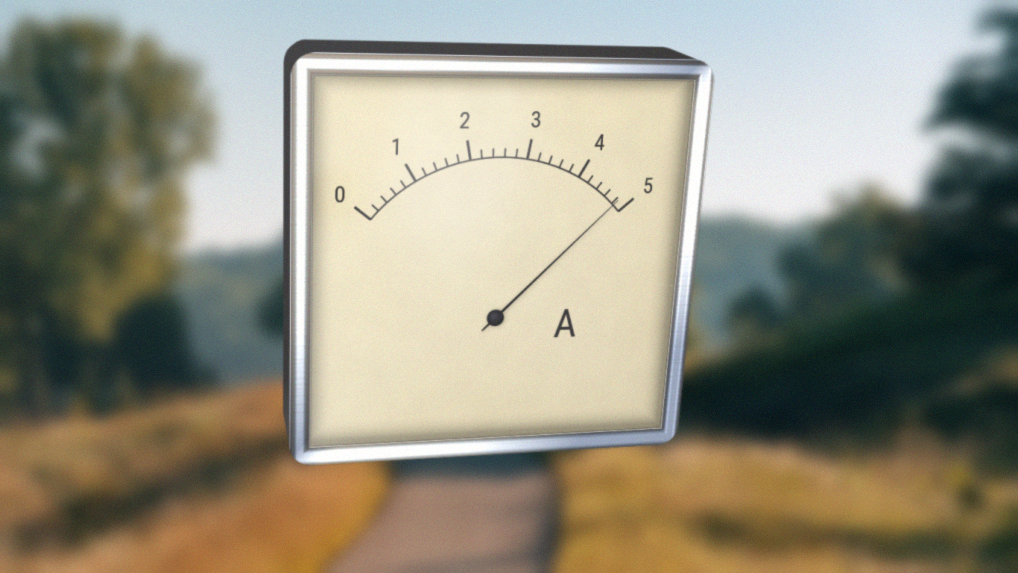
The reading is 4.8 A
